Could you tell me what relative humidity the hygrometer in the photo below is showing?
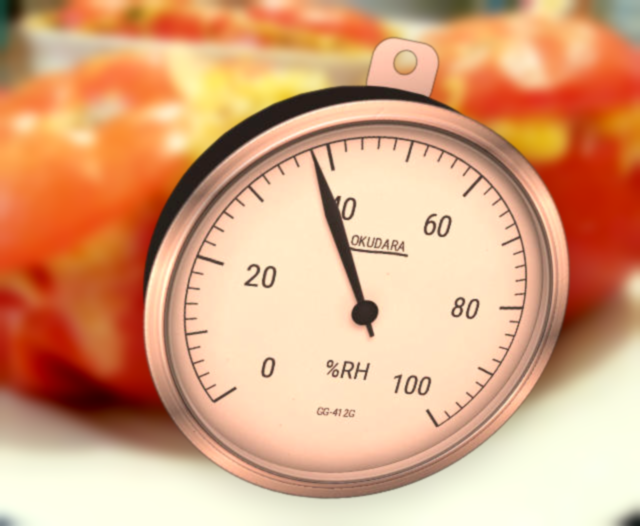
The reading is 38 %
